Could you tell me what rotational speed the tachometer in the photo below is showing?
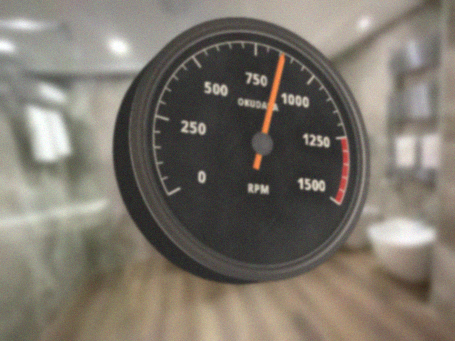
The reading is 850 rpm
